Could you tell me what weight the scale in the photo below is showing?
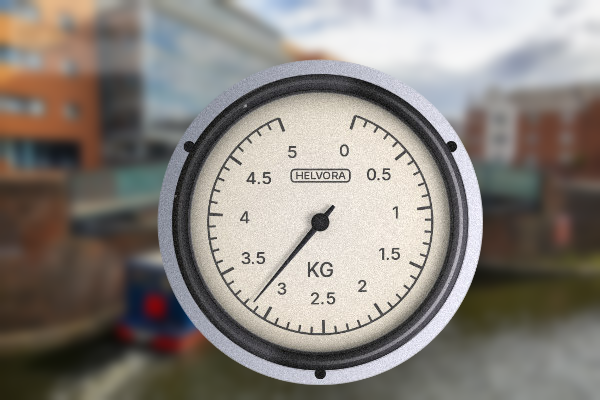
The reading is 3.15 kg
